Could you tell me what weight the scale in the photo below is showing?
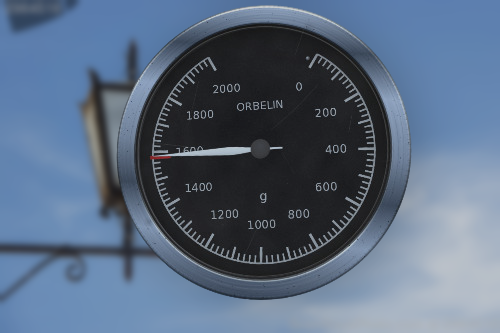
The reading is 1580 g
